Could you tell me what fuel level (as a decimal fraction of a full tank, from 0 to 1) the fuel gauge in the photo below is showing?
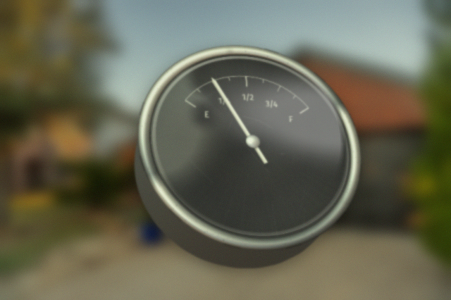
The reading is 0.25
